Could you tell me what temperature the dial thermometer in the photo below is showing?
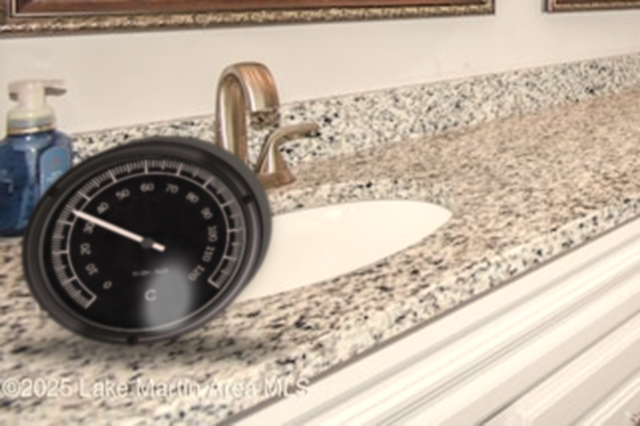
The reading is 35 °C
